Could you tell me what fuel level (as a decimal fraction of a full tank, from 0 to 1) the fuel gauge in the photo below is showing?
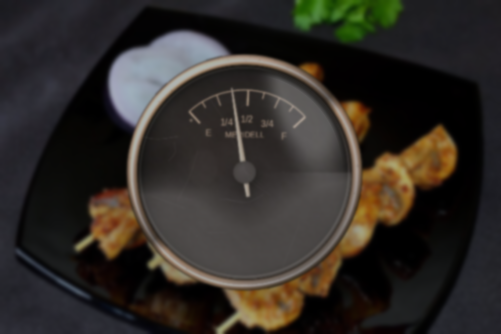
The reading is 0.375
